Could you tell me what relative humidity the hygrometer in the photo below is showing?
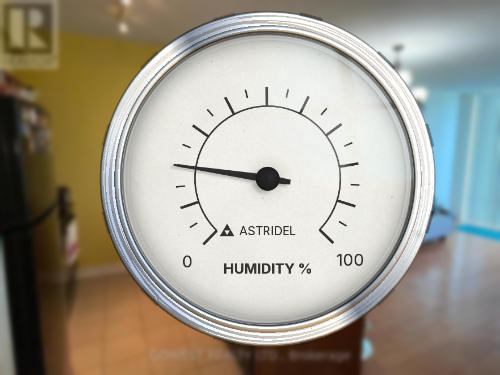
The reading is 20 %
